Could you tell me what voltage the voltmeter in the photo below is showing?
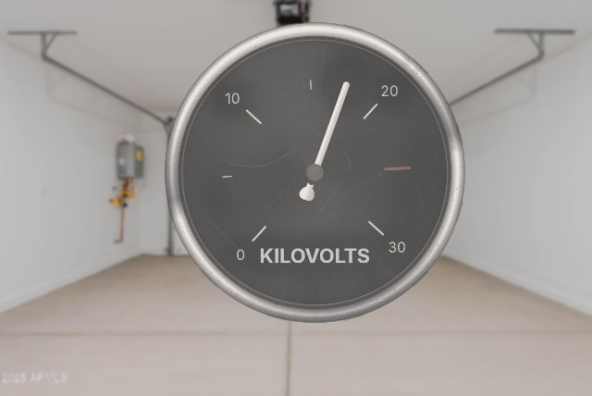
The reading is 17.5 kV
